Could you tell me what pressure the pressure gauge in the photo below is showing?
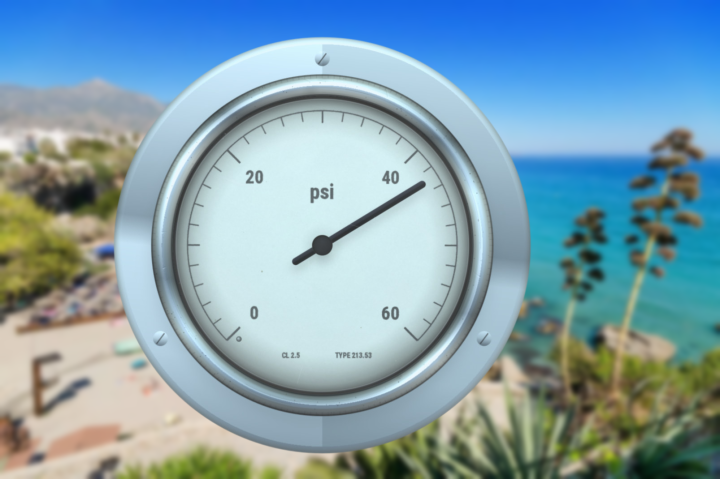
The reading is 43 psi
